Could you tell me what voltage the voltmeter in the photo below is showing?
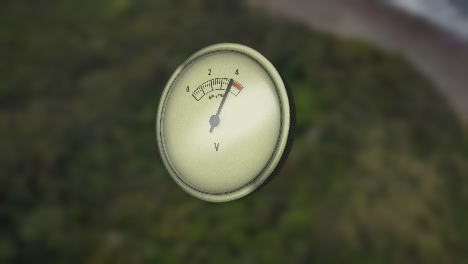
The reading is 4 V
